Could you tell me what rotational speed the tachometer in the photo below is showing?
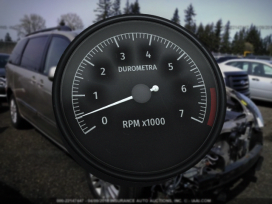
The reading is 400 rpm
